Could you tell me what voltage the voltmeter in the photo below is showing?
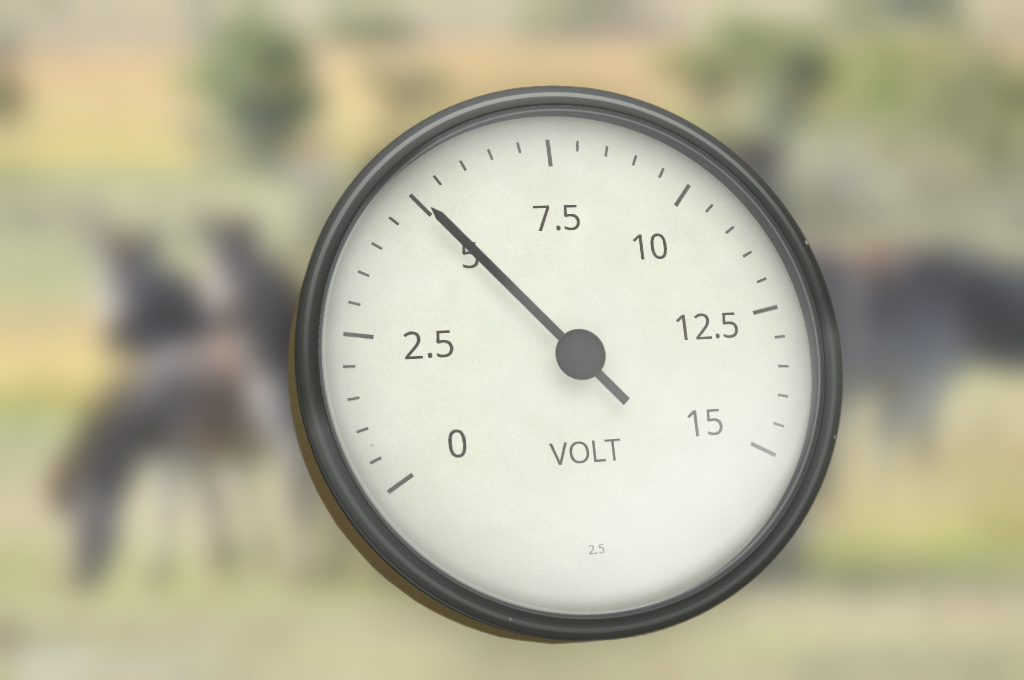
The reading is 5 V
